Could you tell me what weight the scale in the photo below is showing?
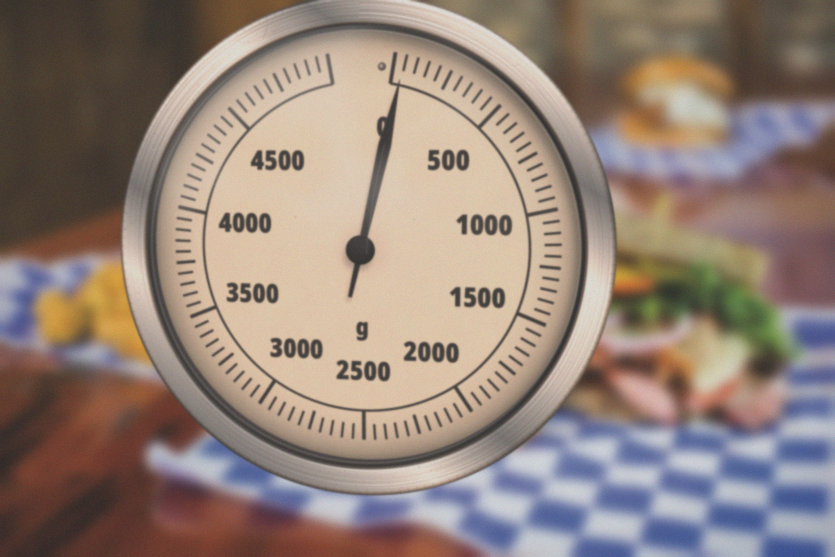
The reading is 50 g
